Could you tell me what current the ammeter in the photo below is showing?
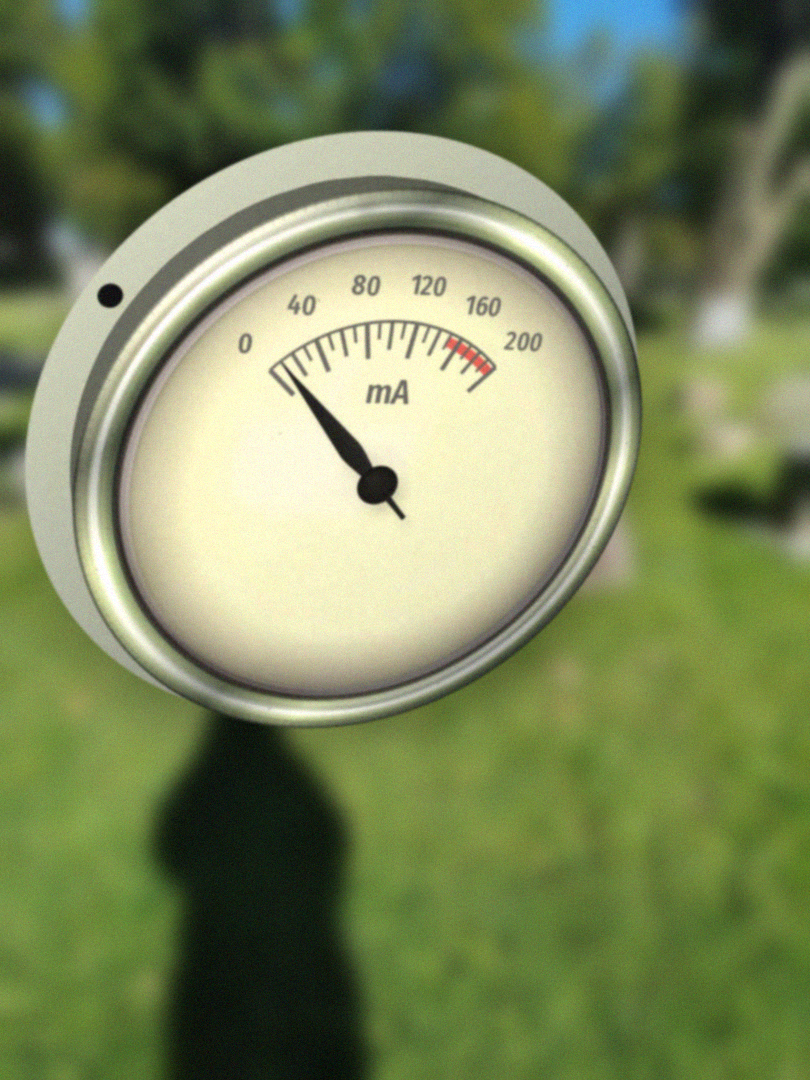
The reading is 10 mA
